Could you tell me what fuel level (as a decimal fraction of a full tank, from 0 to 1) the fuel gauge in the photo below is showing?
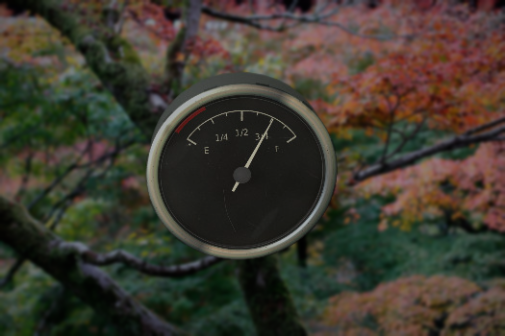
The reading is 0.75
